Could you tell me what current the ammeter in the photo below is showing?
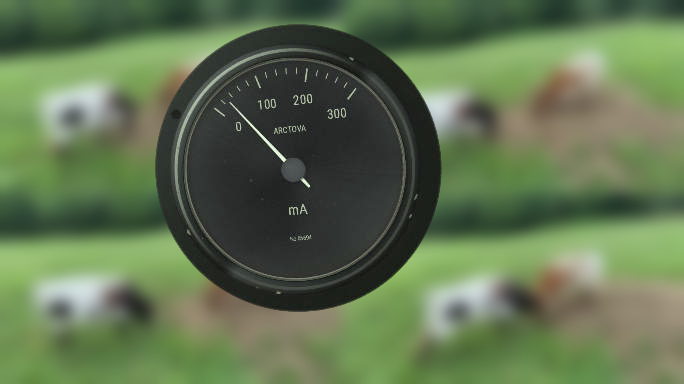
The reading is 30 mA
